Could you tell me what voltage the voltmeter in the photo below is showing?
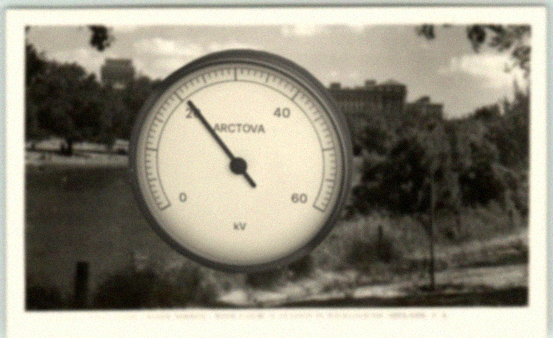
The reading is 21 kV
